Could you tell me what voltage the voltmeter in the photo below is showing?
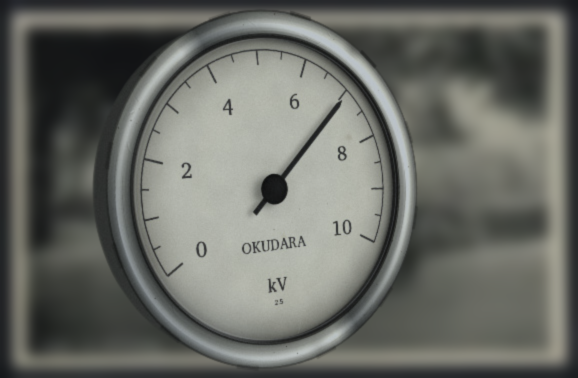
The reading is 7 kV
